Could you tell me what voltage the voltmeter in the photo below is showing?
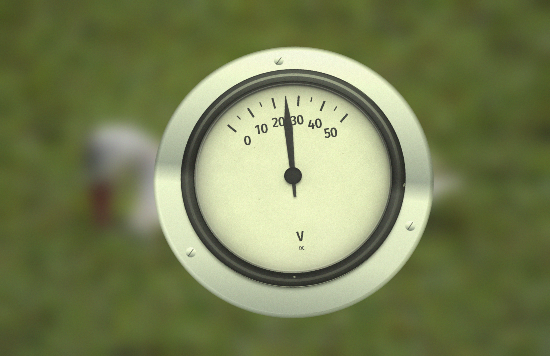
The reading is 25 V
